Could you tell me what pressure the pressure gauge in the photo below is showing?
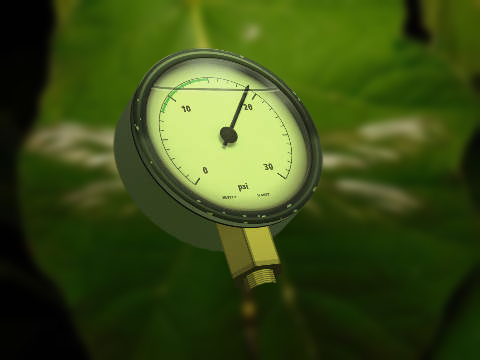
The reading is 19 psi
